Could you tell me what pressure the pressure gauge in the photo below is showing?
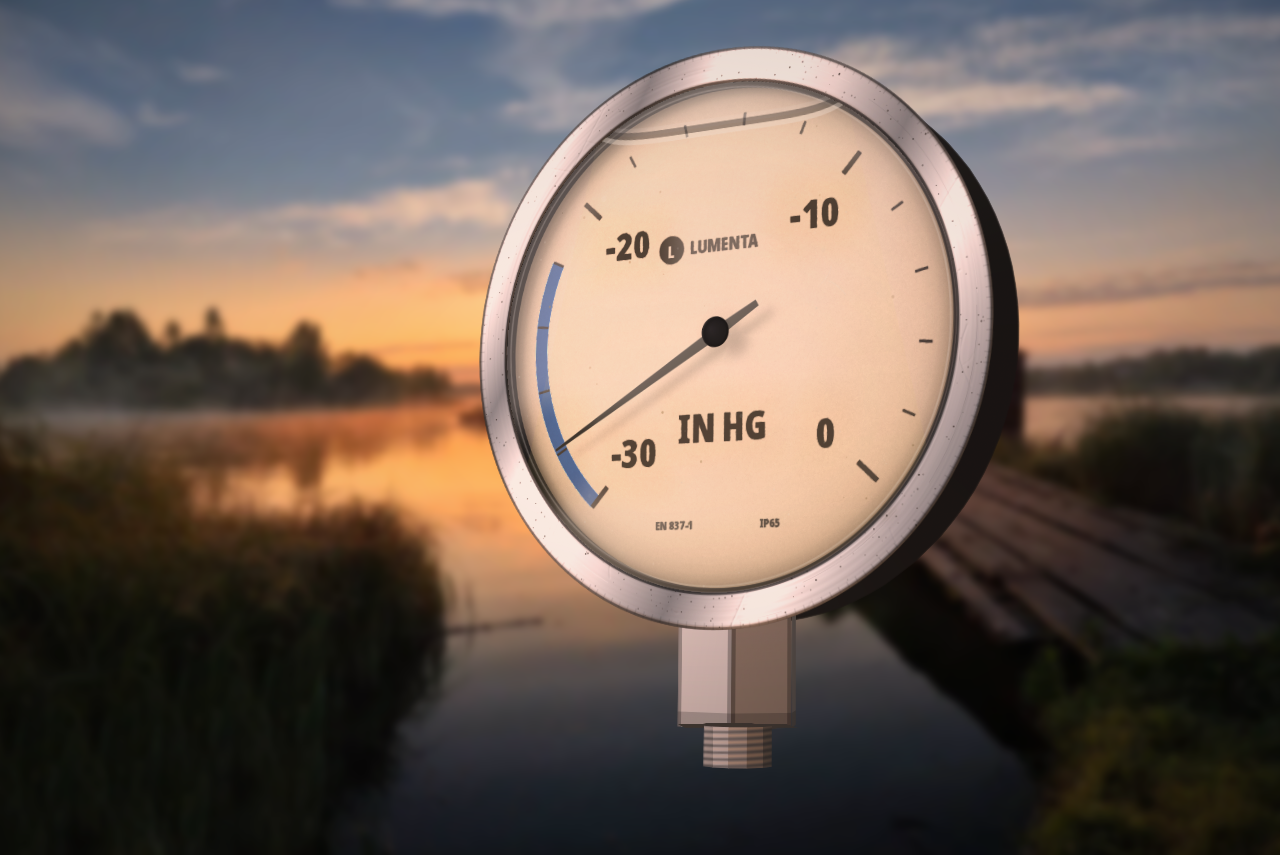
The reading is -28 inHg
